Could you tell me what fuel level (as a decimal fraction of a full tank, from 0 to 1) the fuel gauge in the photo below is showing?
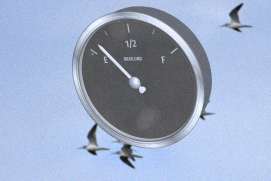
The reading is 0.125
